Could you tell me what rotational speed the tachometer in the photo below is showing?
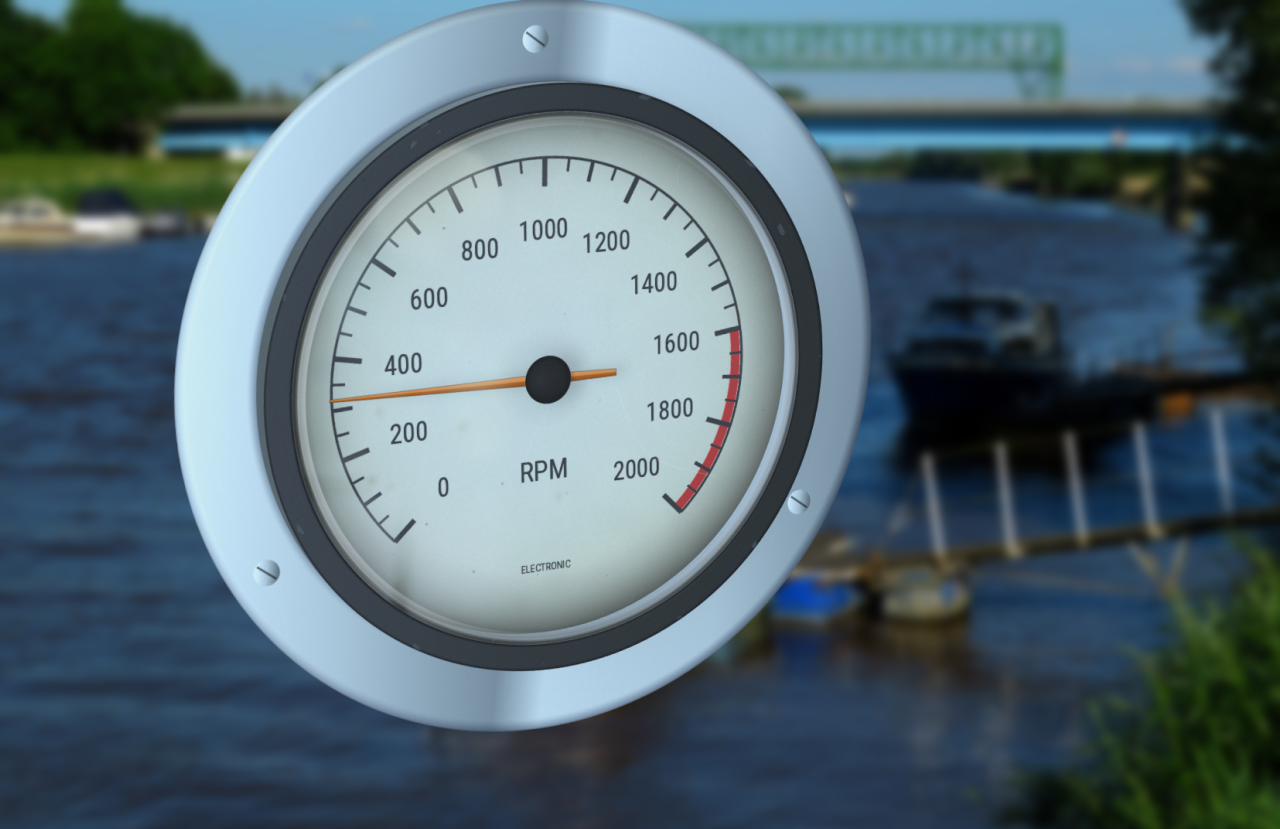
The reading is 325 rpm
